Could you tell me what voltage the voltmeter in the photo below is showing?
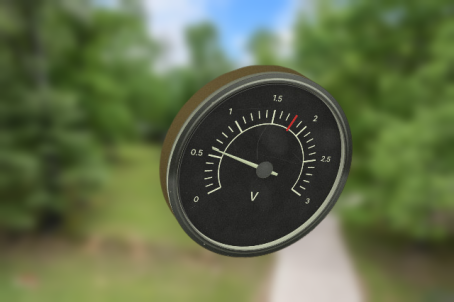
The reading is 0.6 V
